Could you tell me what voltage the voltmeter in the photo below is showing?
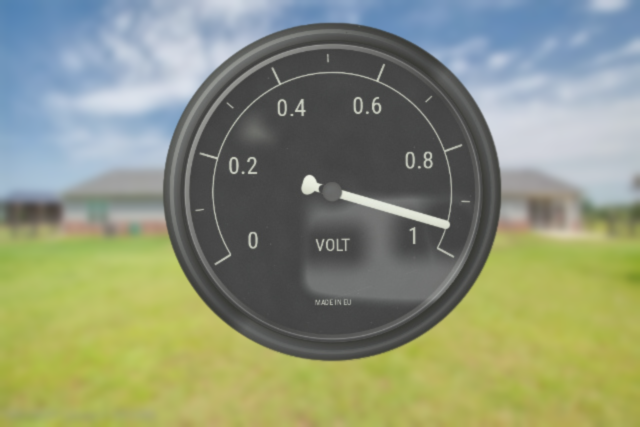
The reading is 0.95 V
